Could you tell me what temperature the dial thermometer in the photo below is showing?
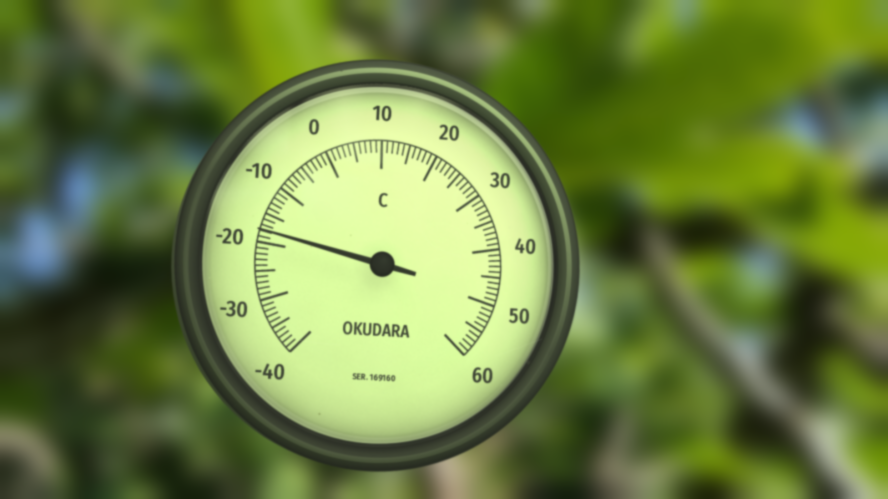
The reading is -18 °C
